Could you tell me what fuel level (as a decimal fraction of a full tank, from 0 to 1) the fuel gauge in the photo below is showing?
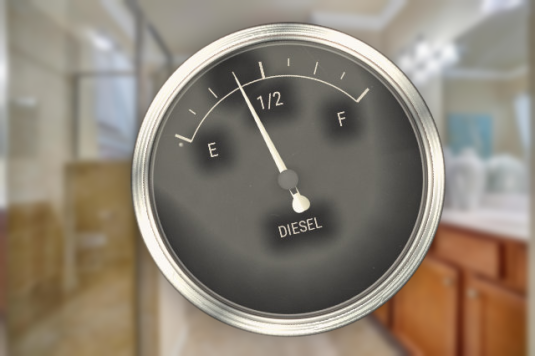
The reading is 0.375
